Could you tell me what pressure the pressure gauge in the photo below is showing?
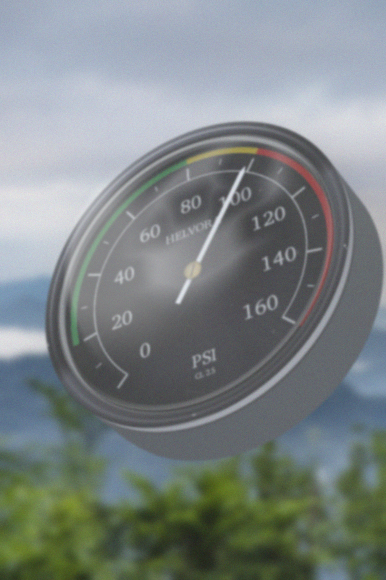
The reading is 100 psi
